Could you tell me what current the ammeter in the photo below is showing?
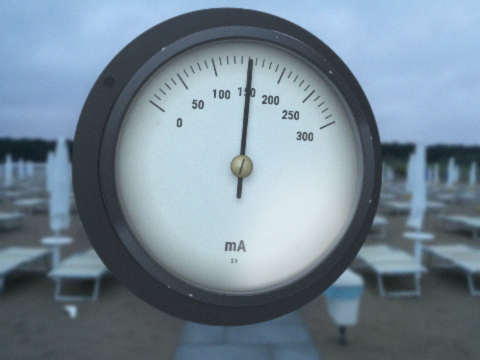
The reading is 150 mA
